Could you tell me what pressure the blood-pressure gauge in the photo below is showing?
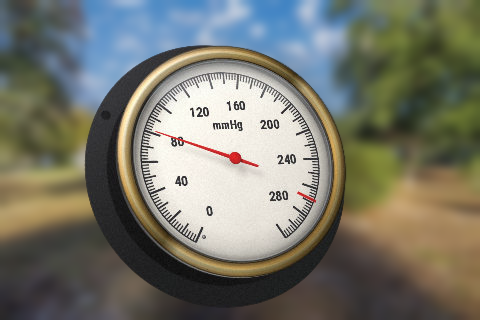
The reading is 80 mmHg
